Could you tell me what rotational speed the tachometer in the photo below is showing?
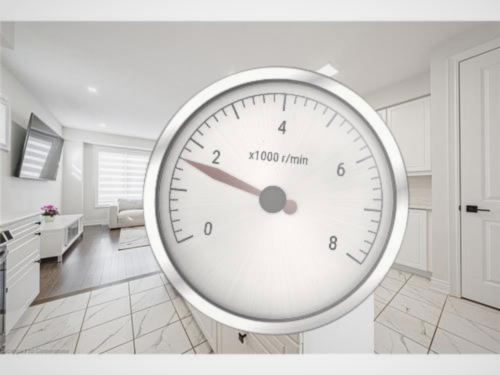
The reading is 1600 rpm
